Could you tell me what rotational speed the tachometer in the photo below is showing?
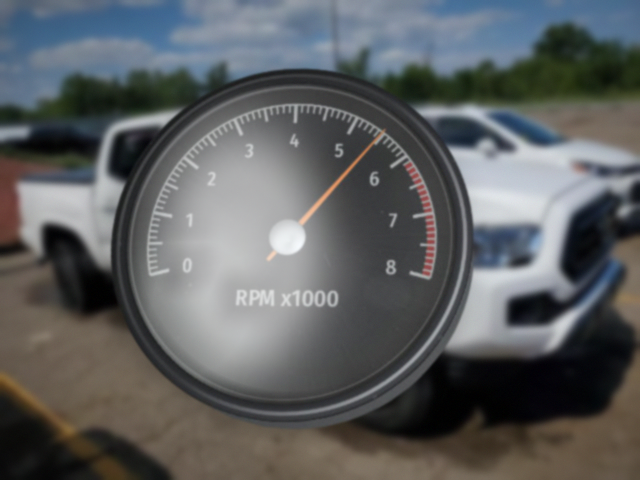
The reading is 5500 rpm
